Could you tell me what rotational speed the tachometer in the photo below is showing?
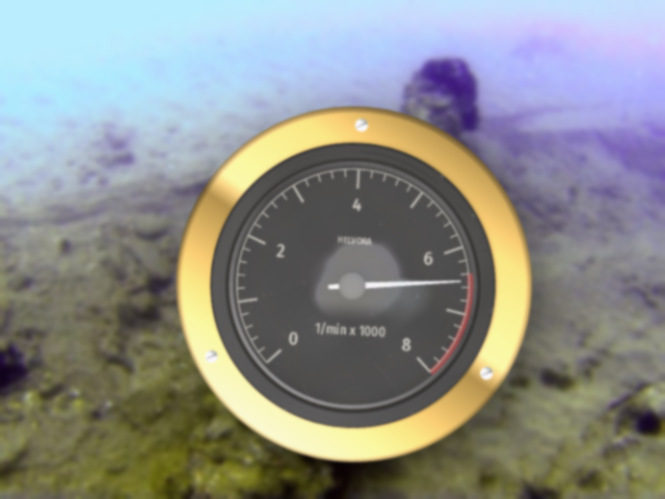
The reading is 6500 rpm
